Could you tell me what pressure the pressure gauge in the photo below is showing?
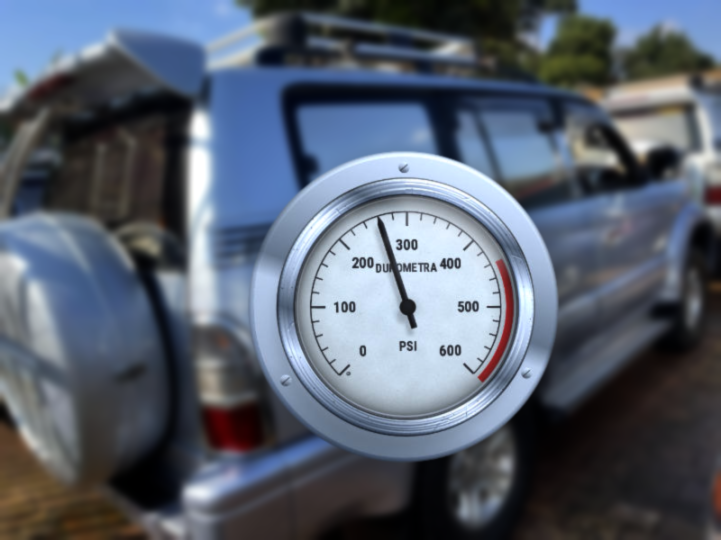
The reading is 260 psi
